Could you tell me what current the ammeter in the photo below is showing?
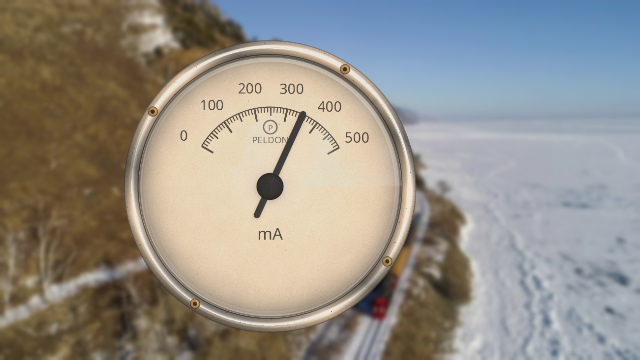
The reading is 350 mA
